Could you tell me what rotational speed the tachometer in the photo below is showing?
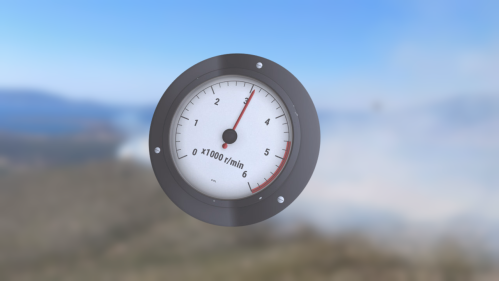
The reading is 3100 rpm
